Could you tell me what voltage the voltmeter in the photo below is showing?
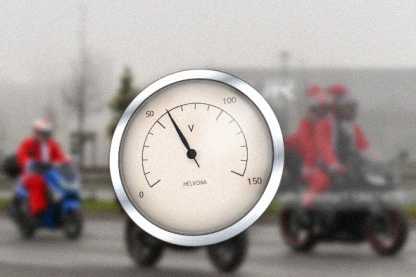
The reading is 60 V
